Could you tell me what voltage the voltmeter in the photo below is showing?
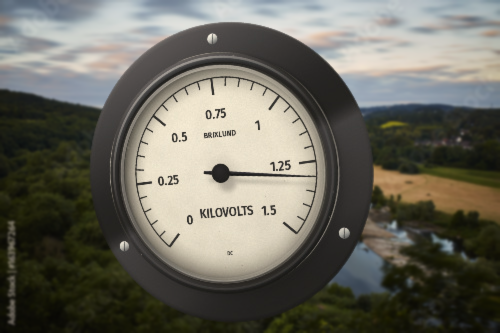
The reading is 1.3 kV
